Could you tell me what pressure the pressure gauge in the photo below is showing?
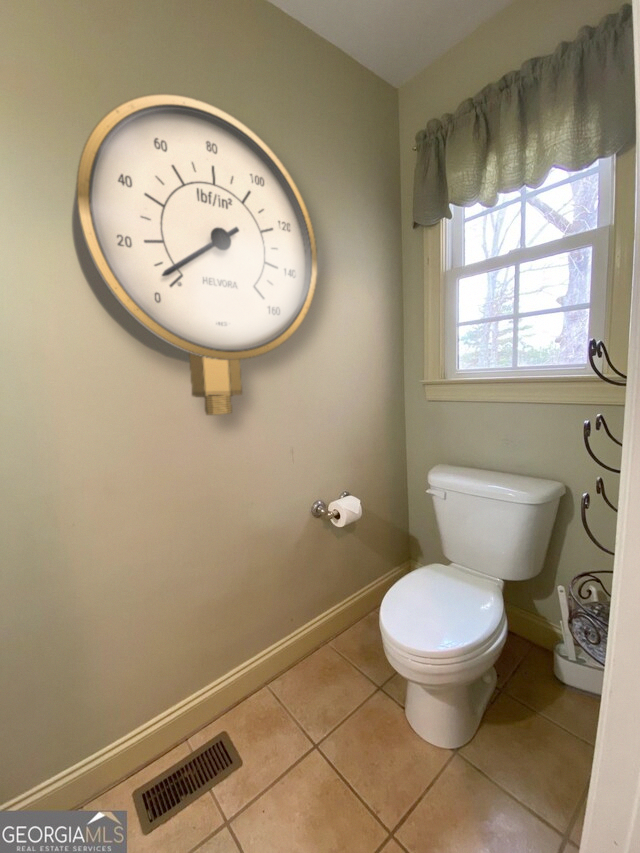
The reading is 5 psi
